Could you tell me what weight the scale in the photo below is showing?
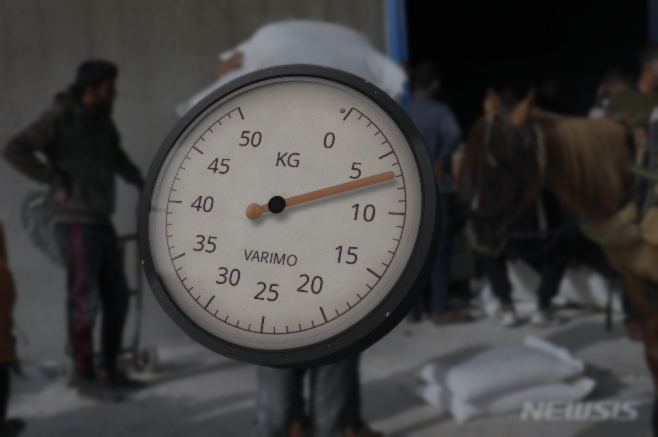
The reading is 7 kg
